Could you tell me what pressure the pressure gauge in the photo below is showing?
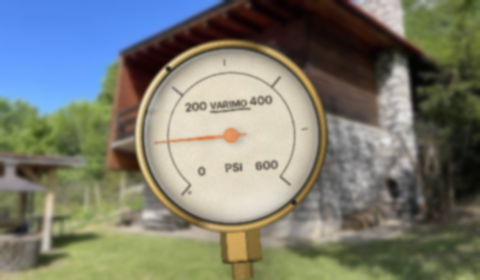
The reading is 100 psi
